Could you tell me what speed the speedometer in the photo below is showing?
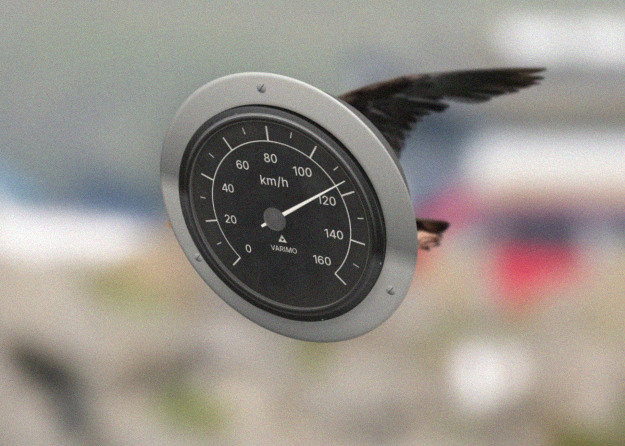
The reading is 115 km/h
